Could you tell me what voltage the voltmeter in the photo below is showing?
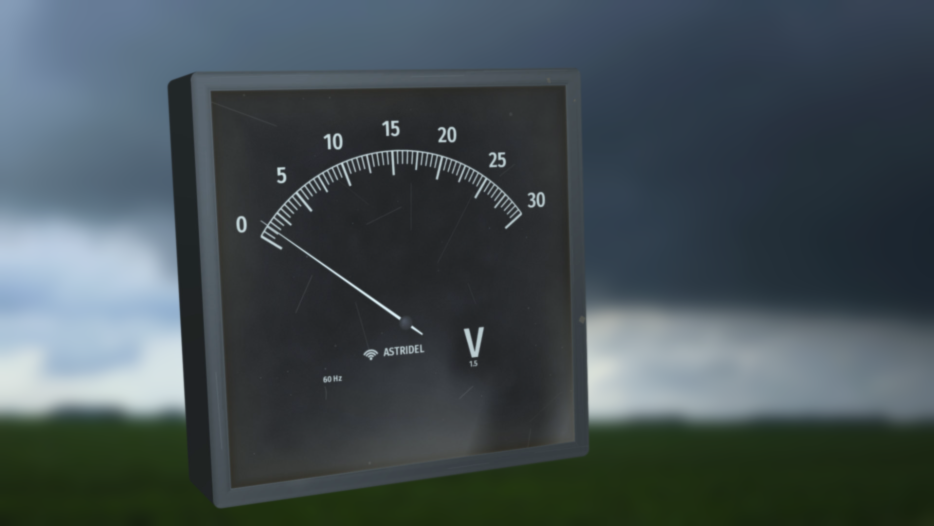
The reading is 1 V
